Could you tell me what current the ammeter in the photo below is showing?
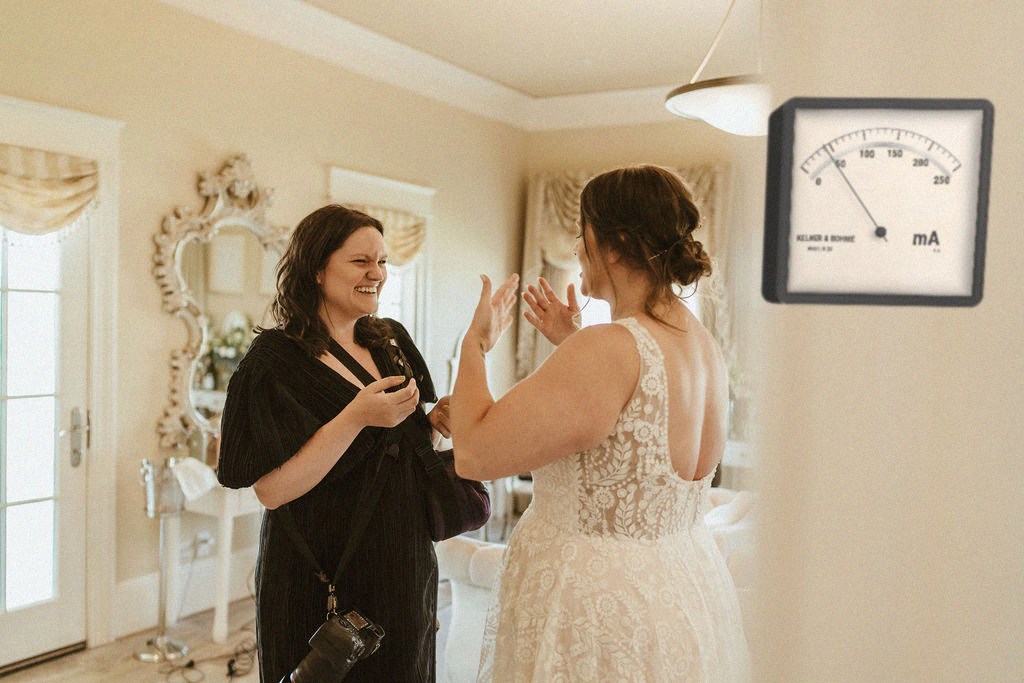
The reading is 40 mA
